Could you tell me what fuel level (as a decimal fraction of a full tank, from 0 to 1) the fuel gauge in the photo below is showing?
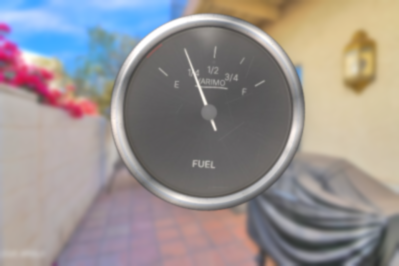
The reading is 0.25
